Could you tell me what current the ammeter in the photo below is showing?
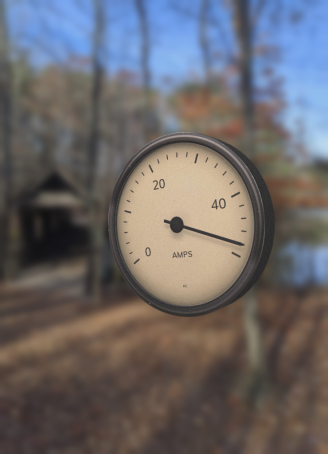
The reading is 48 A
